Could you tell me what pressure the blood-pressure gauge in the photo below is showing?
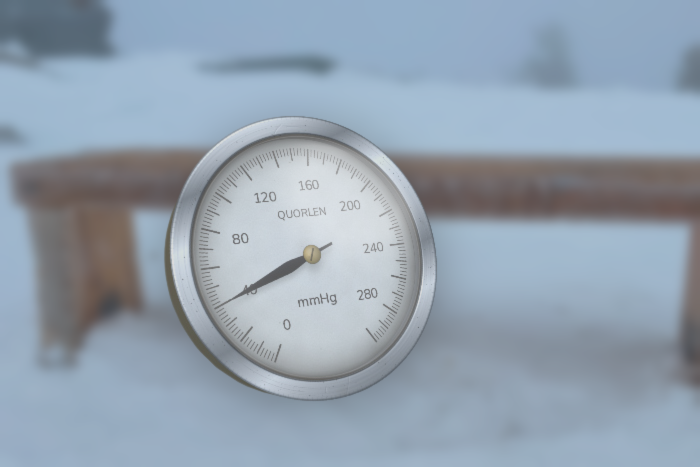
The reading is 40 mmHg
